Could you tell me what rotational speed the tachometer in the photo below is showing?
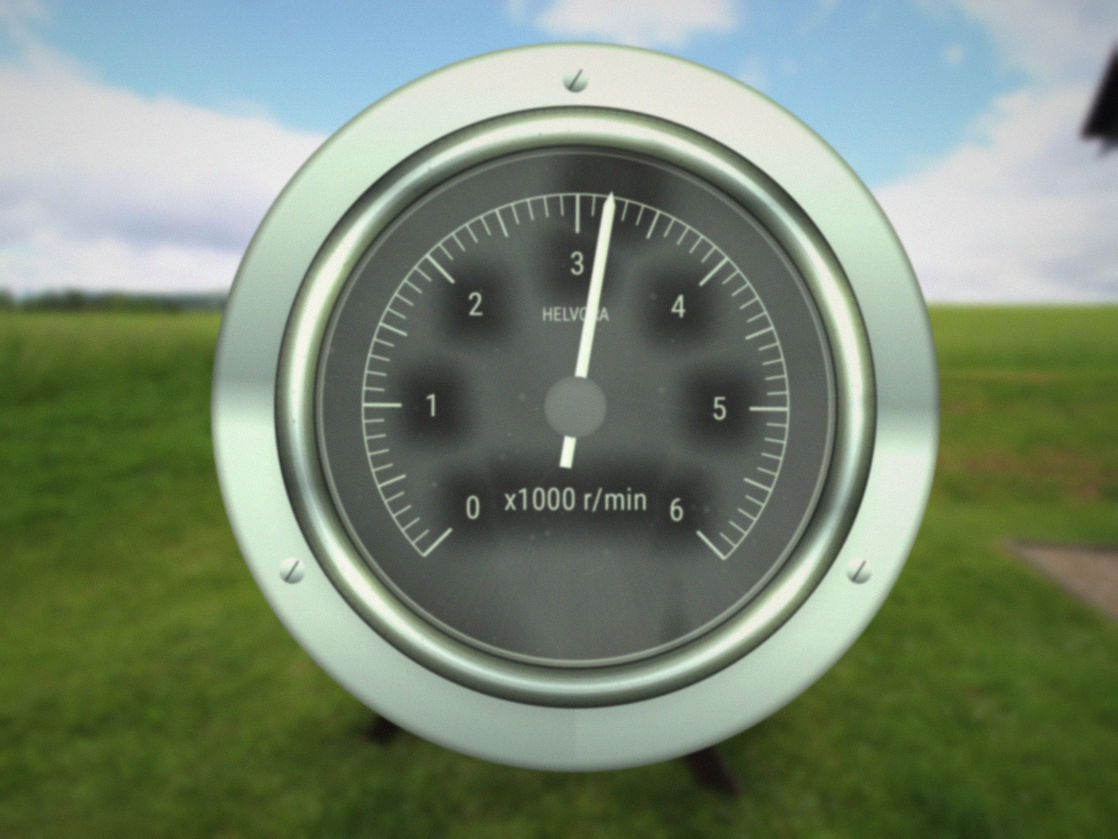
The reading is 3200 rpm
